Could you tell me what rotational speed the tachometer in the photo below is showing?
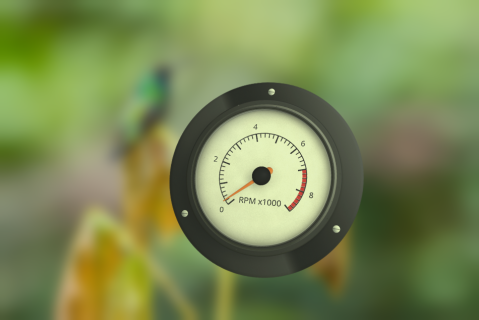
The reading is 200 rpm
